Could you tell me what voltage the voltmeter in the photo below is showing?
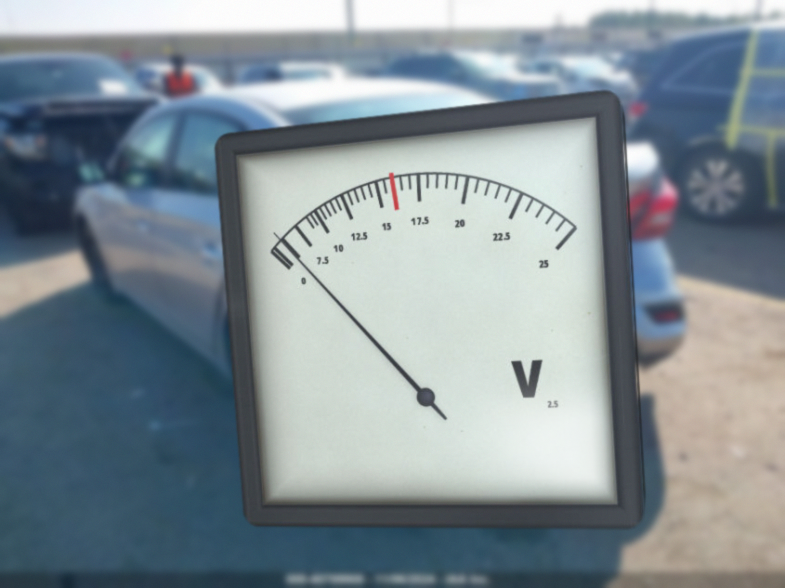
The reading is 5 V
